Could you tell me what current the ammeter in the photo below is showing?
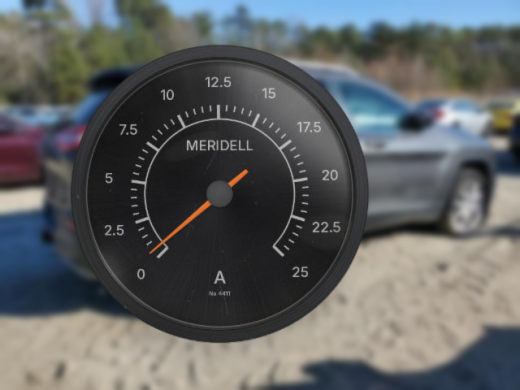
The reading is 0.5 A
